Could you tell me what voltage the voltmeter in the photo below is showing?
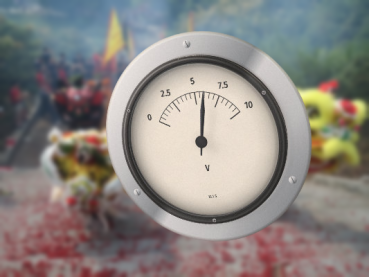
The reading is 6 V
